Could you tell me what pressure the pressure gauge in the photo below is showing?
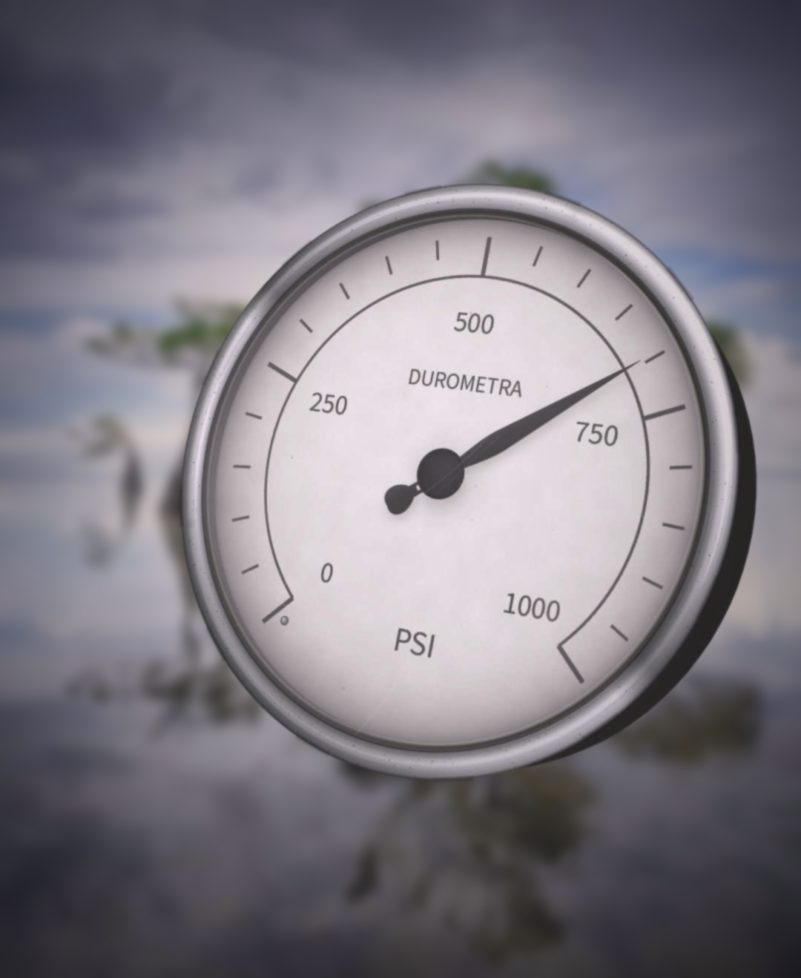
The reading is 700 psi
